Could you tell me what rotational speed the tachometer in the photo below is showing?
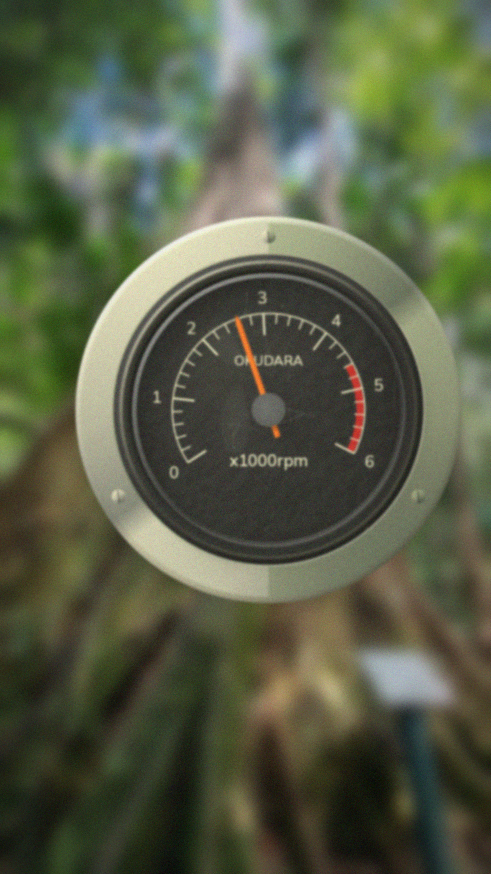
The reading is 2600 rpm
